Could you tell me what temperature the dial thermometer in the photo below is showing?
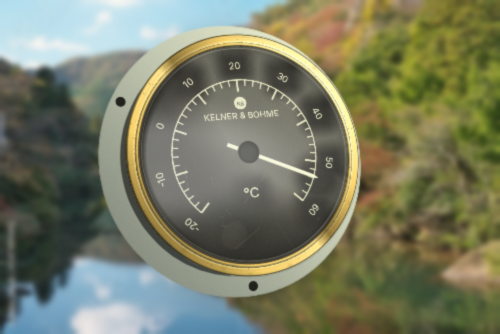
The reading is 54 °C
